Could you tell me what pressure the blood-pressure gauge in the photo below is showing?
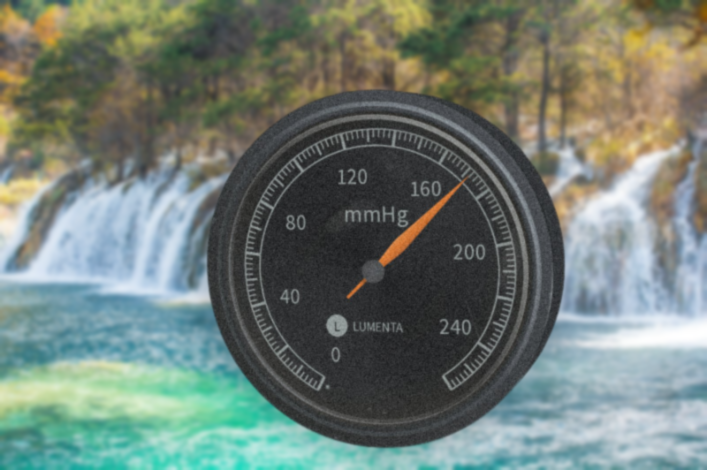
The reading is 172 mmHg
